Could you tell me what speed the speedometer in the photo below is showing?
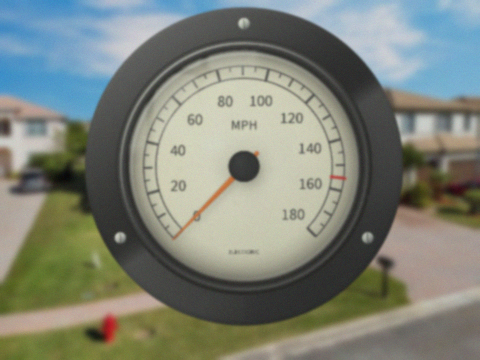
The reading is 0 mph
